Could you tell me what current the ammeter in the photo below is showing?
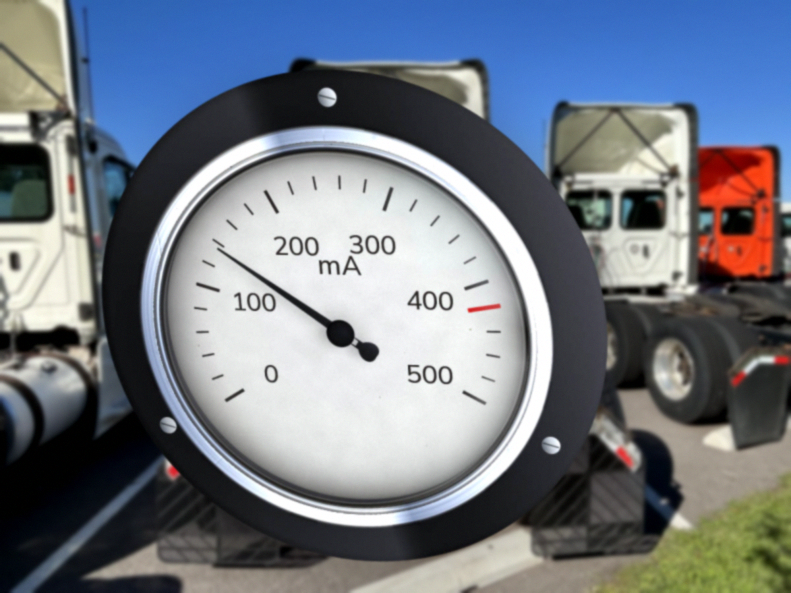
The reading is 140 mA
